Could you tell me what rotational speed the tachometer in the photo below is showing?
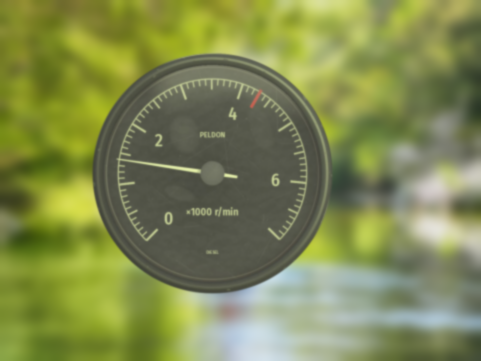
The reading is 1400 rpm
